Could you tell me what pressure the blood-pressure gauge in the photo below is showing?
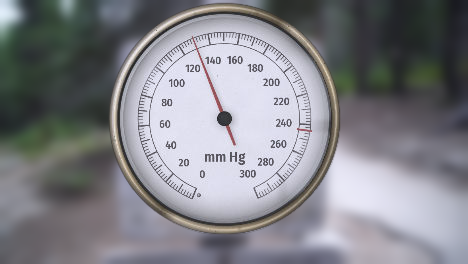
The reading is 130 mmHg
